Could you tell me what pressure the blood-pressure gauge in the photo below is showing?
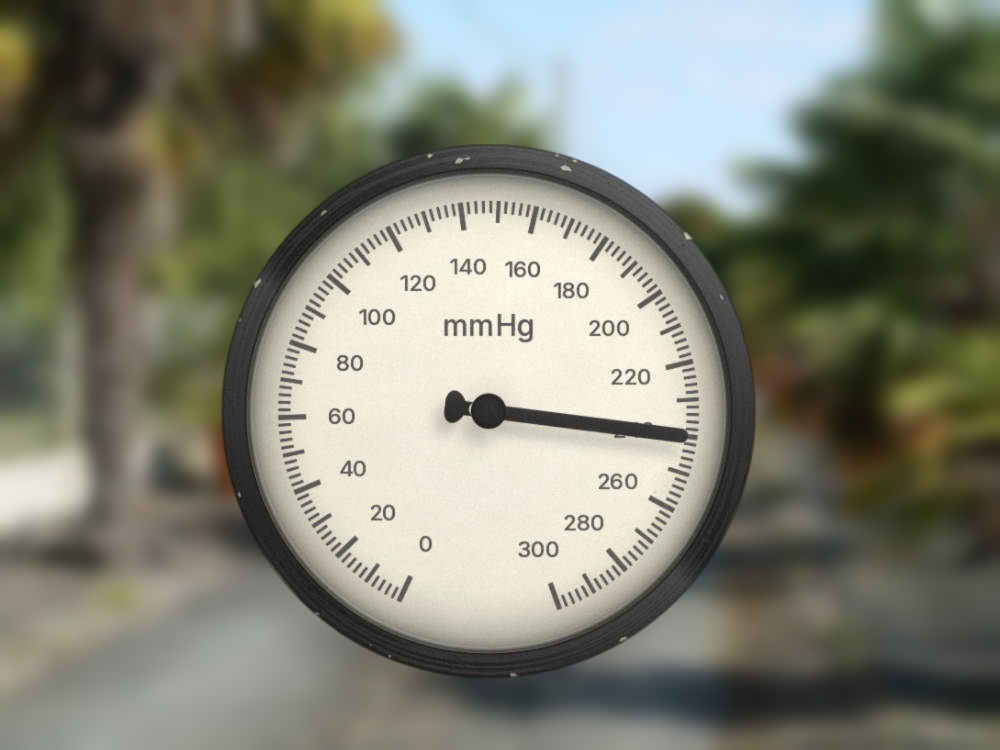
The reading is 240 mmHg
